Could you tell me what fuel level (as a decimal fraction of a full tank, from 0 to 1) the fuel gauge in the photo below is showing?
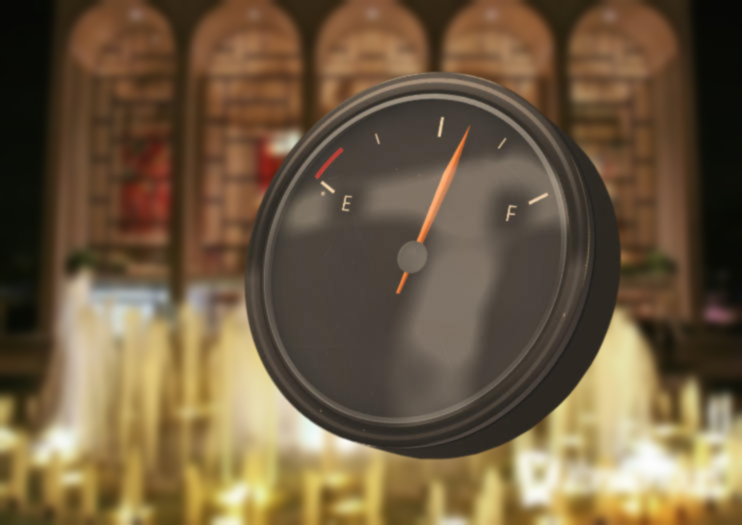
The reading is 0.625
